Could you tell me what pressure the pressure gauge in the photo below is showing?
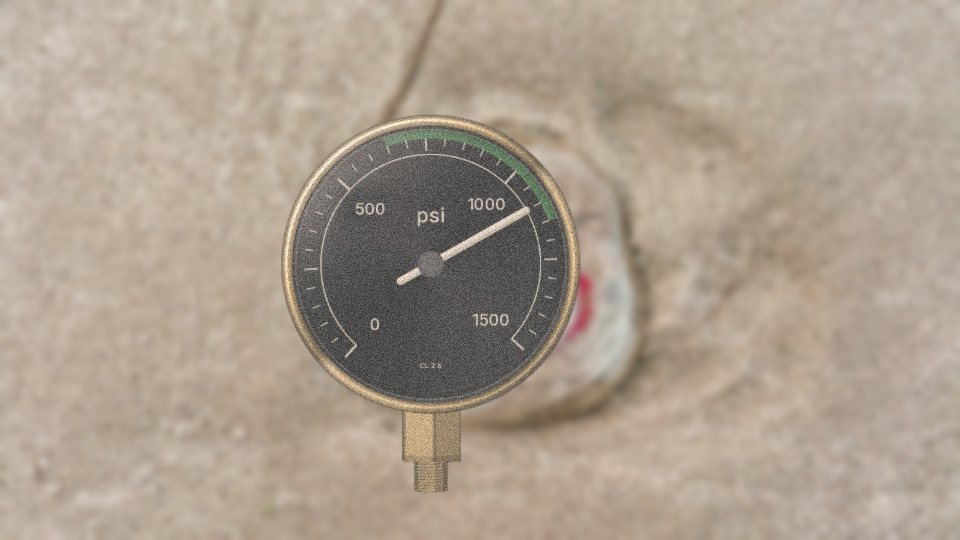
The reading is 1100 psi
